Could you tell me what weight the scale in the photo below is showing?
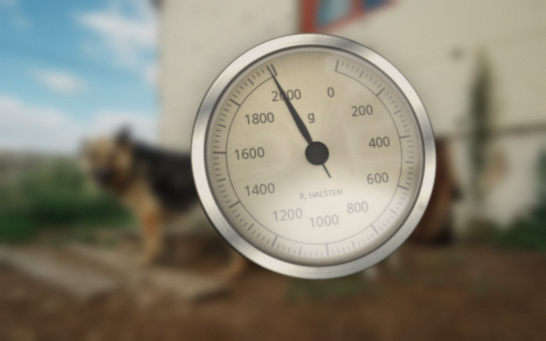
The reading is 1980 g
